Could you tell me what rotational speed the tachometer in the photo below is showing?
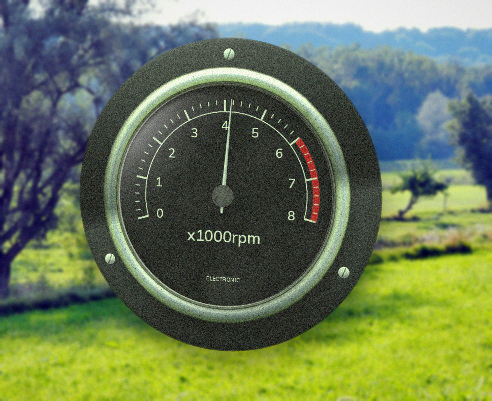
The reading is 4200 rpm
